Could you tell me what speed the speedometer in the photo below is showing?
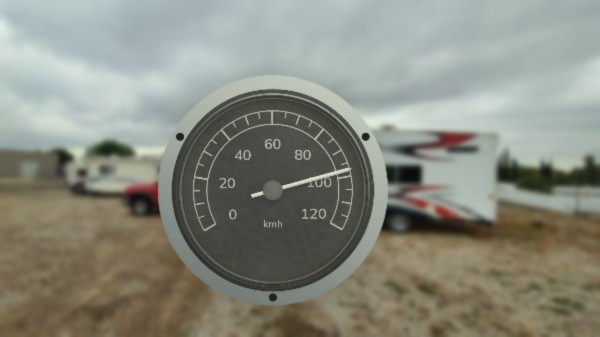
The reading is 97.5 km/h
